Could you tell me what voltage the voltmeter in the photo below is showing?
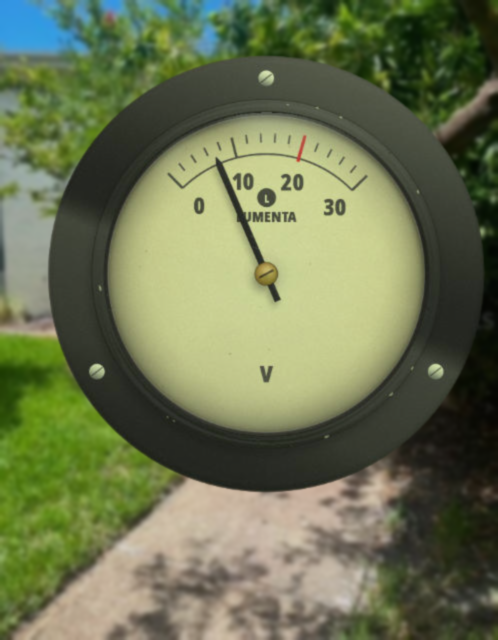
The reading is 7 V
